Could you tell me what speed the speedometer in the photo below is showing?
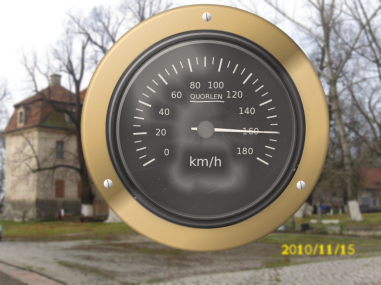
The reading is 160 km/h
